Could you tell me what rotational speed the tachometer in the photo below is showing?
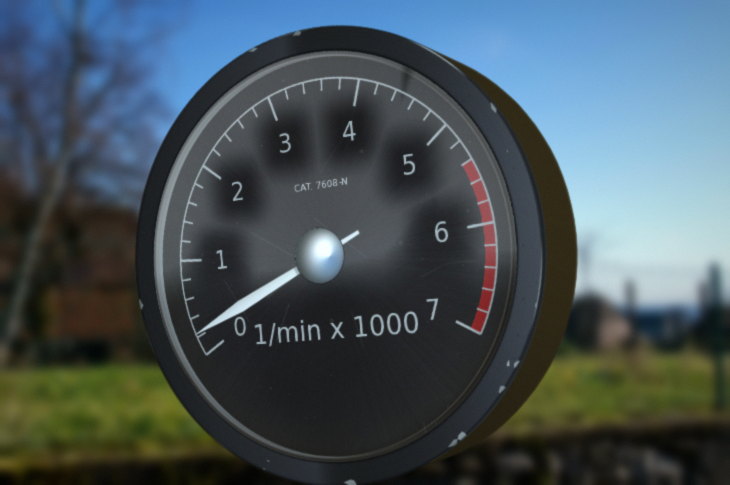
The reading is 200 rpm
